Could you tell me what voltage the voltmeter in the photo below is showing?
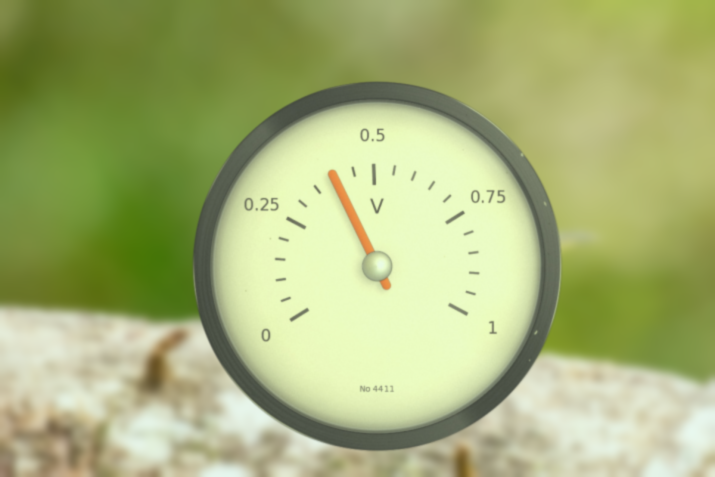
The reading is 0.4 V
